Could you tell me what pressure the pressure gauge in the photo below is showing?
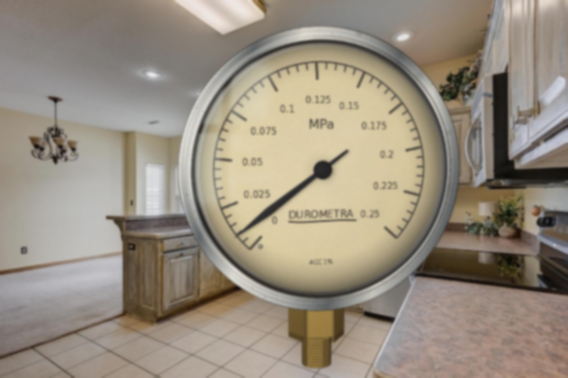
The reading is 0.01 MPa
